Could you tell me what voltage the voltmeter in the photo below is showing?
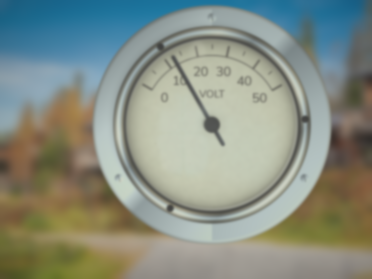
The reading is 12.5 V
